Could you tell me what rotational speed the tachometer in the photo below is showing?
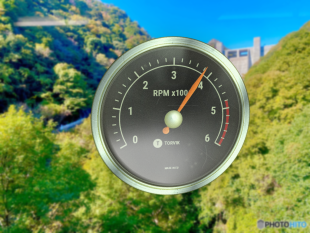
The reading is 3800 rpm
